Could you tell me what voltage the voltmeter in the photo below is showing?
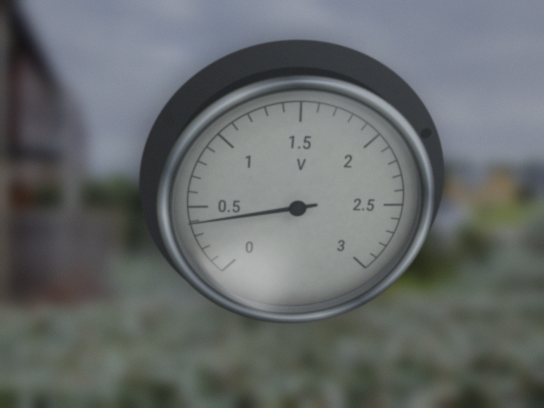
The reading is 0.4 V
